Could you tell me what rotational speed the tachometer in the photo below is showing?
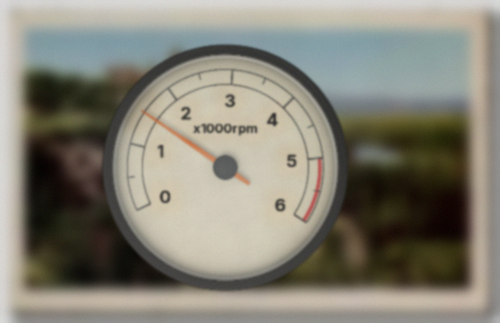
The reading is 1500 rpm
